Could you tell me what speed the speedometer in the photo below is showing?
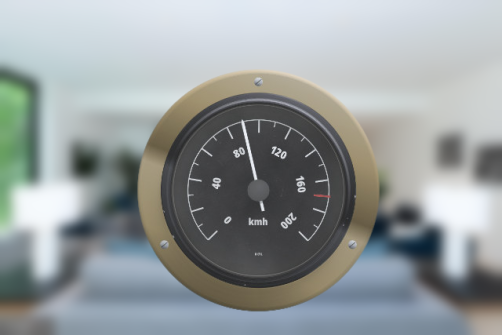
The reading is 90 km/h
